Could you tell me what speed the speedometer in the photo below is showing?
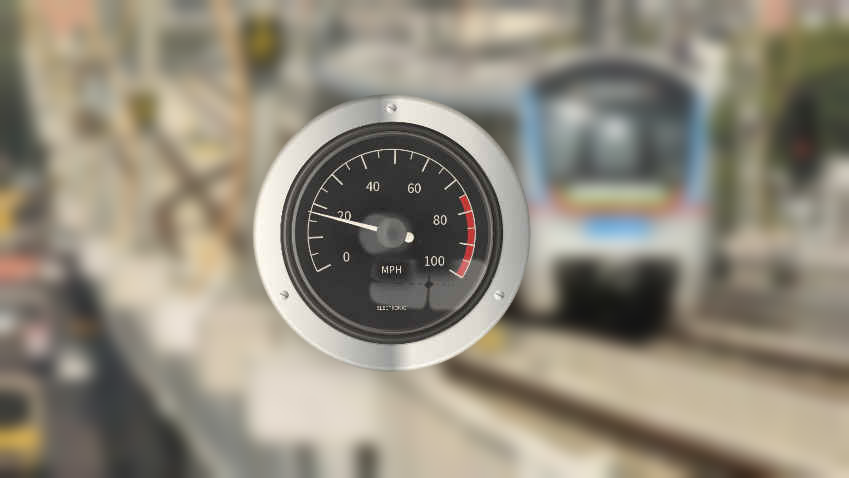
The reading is 17.5 mph
